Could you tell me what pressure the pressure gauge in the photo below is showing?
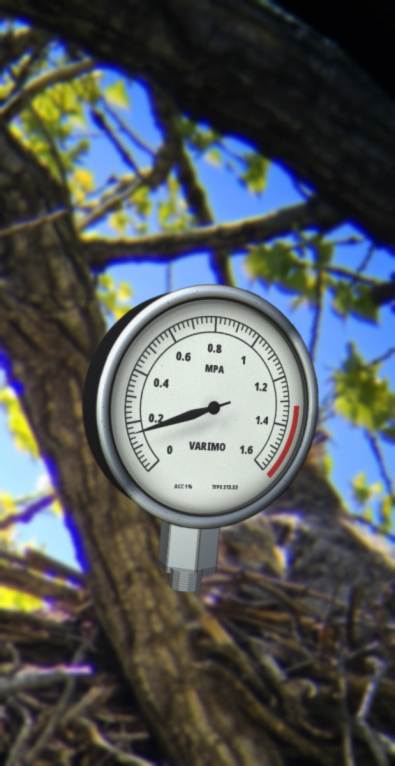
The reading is 0.16 MPa
